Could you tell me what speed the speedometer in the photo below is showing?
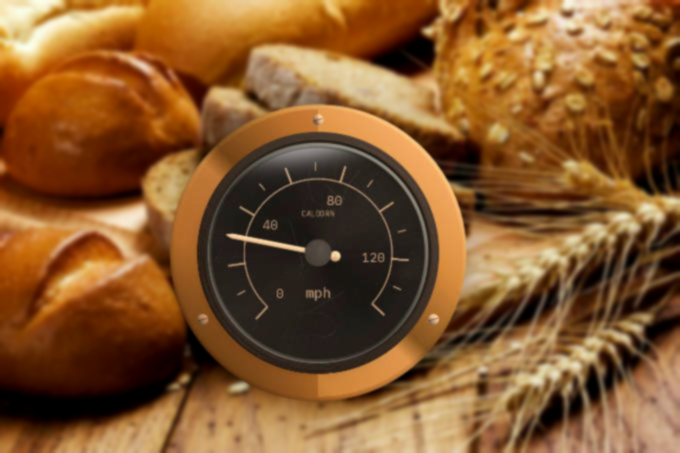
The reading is 30 mph
